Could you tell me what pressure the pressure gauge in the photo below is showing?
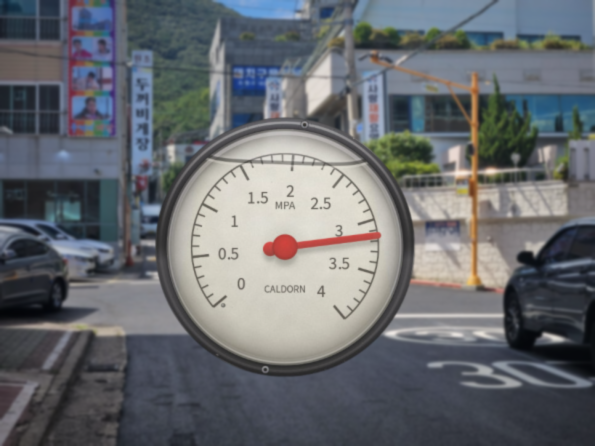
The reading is 3.15 MPa
